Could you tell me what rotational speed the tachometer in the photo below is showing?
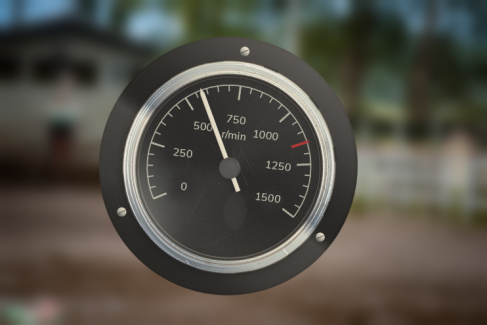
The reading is 575 rpm
